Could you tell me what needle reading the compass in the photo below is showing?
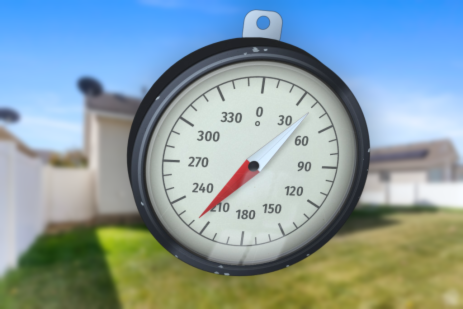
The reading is 220 °
